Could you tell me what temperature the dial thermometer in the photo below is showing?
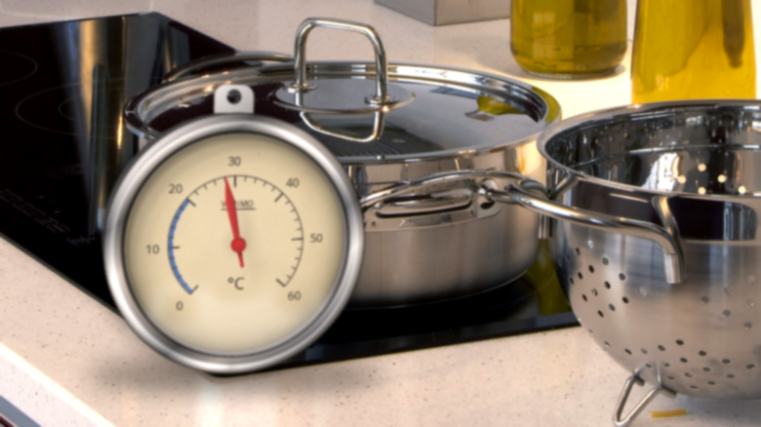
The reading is 28 °C
